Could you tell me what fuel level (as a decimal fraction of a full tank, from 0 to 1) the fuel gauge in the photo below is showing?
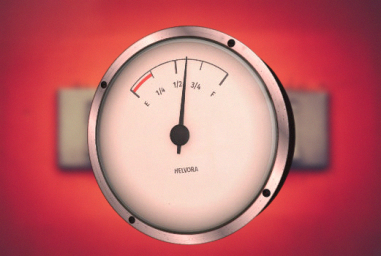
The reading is 0.625
